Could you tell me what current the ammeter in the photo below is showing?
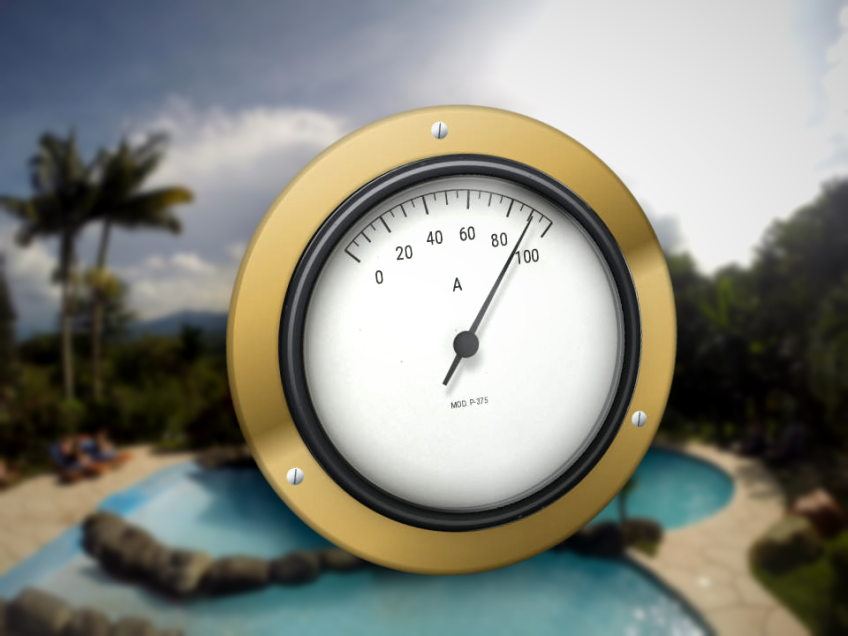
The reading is 90 A
